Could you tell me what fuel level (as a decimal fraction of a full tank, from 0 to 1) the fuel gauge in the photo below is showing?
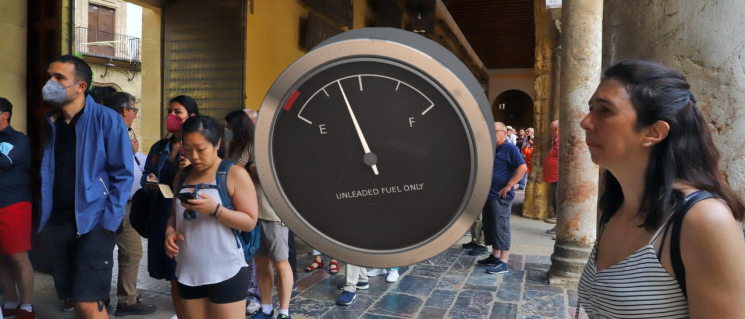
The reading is 0.375
